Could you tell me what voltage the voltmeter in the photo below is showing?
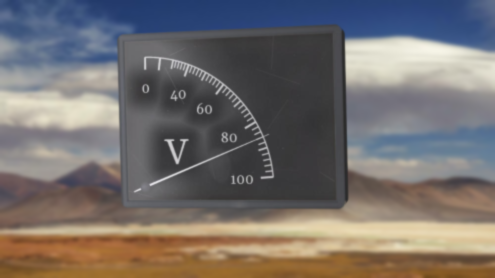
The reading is 86 V
